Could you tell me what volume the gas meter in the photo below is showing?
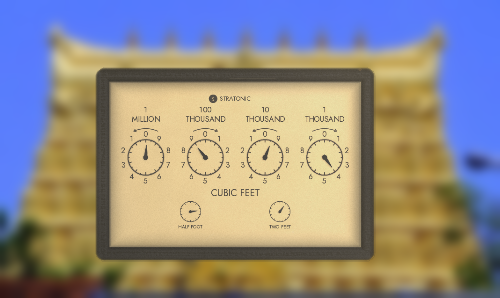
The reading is 989400 ft³
